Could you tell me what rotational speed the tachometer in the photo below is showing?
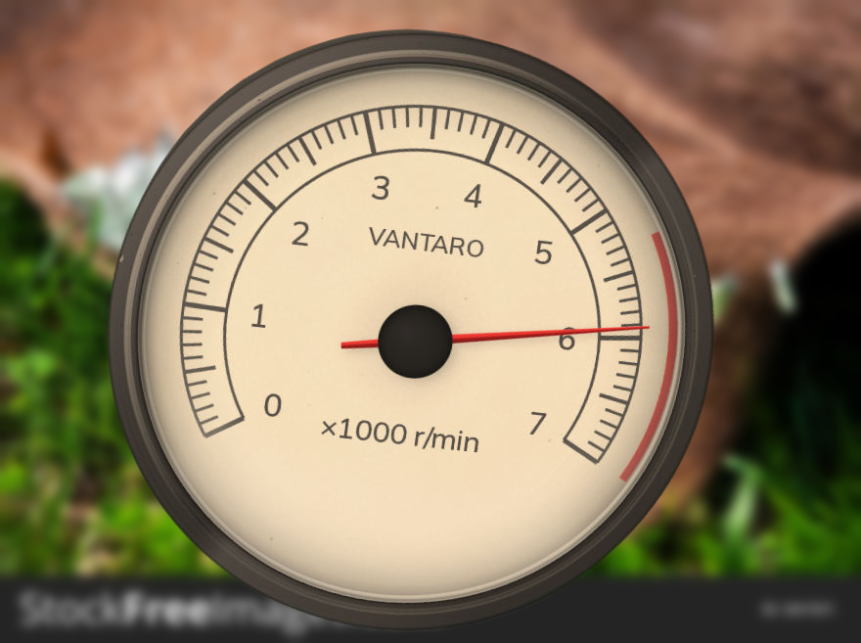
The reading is 5900 rpm
